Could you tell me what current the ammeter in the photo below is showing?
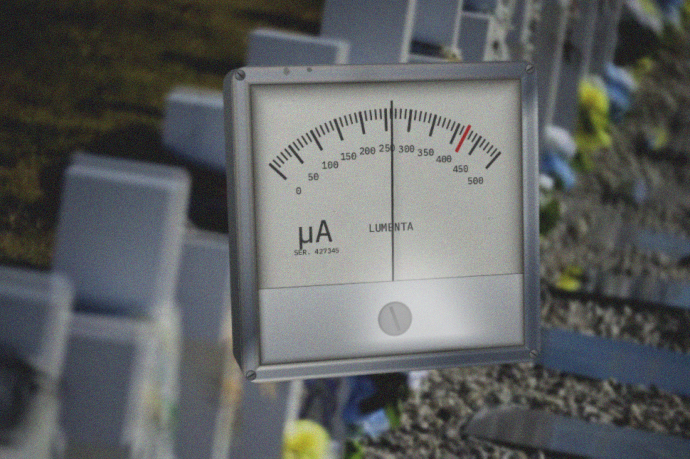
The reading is 260 µA
